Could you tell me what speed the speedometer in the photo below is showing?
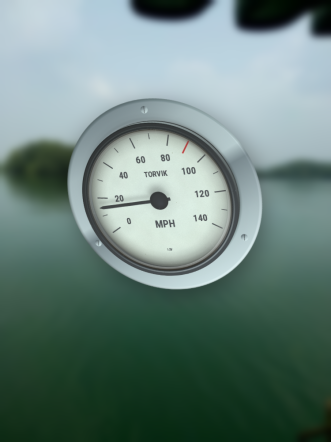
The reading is 15 mph
